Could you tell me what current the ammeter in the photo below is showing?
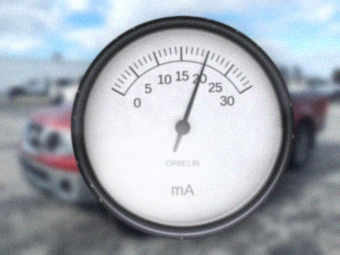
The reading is 20 mA
